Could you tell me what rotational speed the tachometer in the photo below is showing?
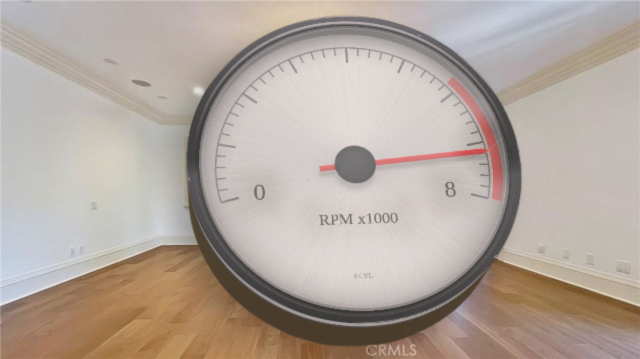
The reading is 7200 rpm
